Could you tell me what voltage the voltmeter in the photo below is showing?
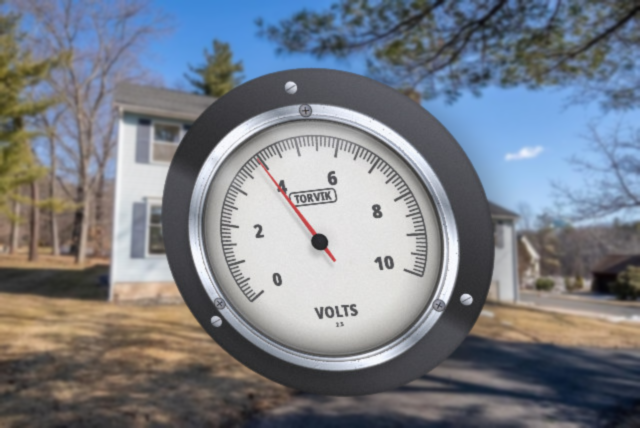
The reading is 4 V
